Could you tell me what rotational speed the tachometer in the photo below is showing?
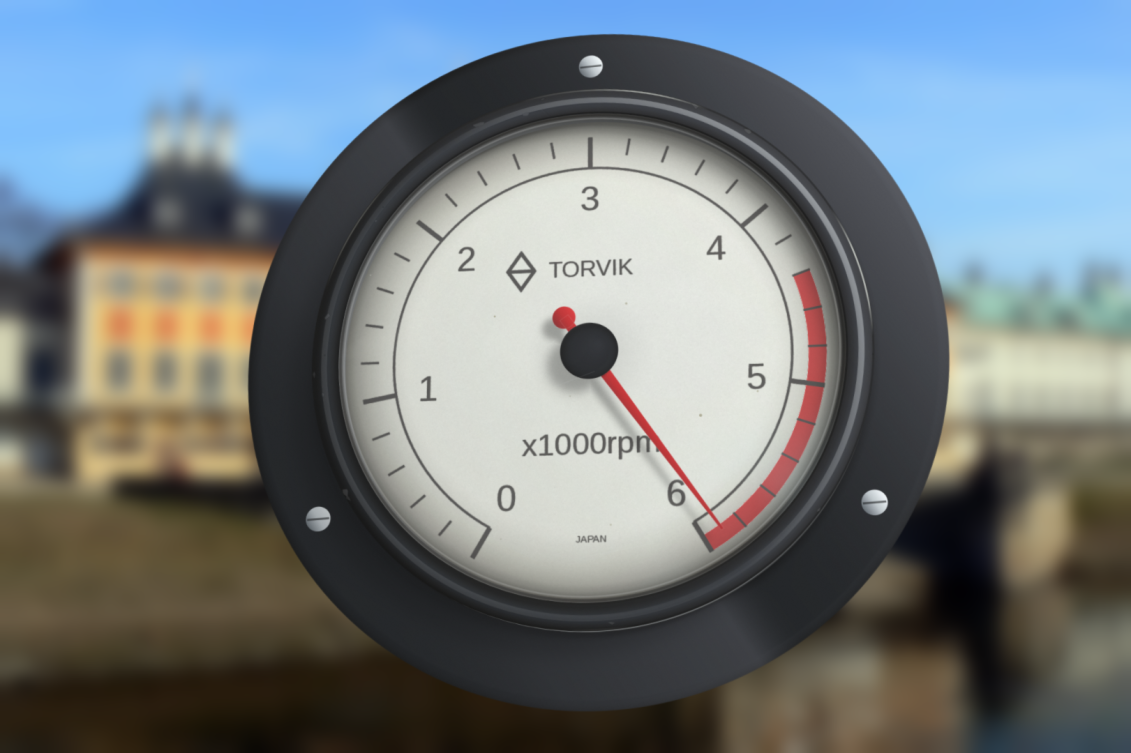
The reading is 5900 rpm
